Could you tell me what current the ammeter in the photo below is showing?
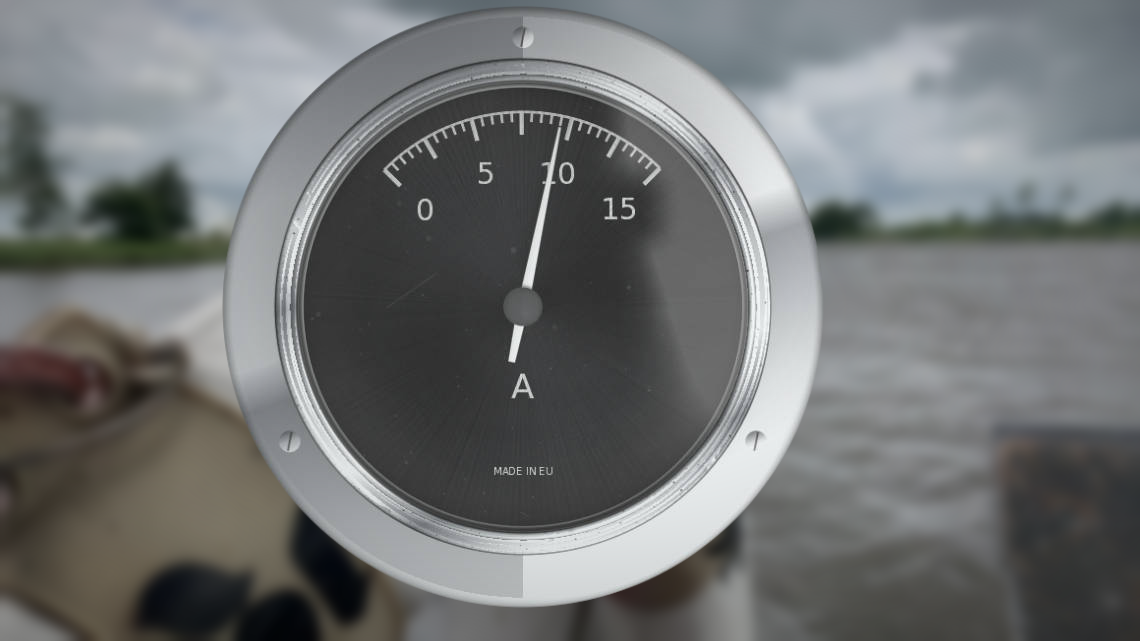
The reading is 9.5 A
